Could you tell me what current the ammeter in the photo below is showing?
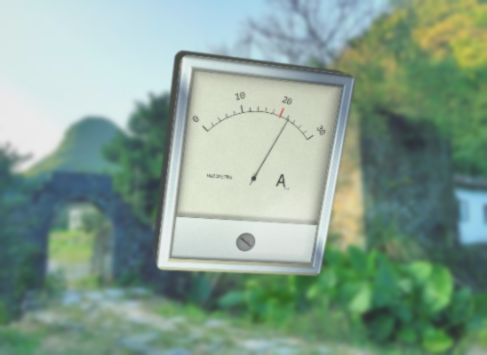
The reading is 22 A
